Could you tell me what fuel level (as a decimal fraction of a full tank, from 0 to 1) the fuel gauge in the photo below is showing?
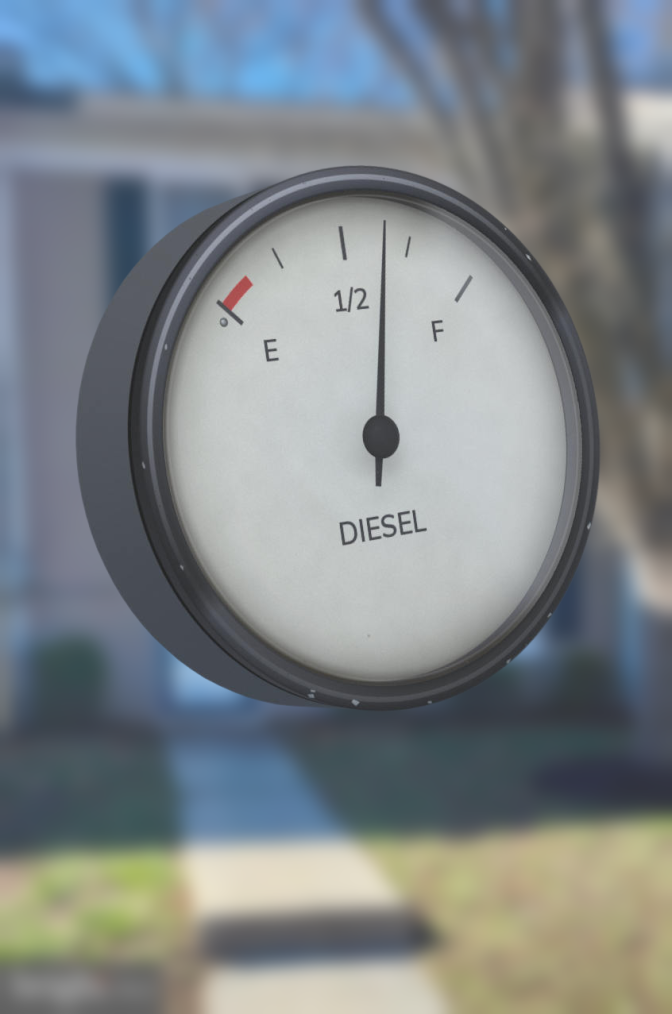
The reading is 0.625
